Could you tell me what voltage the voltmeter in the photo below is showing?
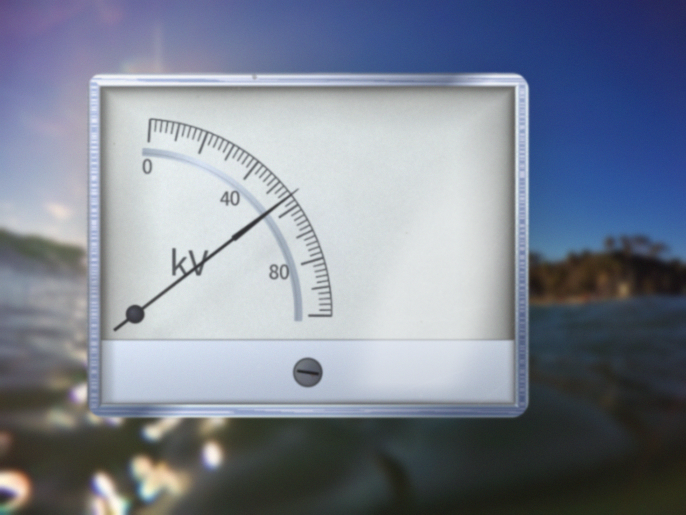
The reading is 56 kV
